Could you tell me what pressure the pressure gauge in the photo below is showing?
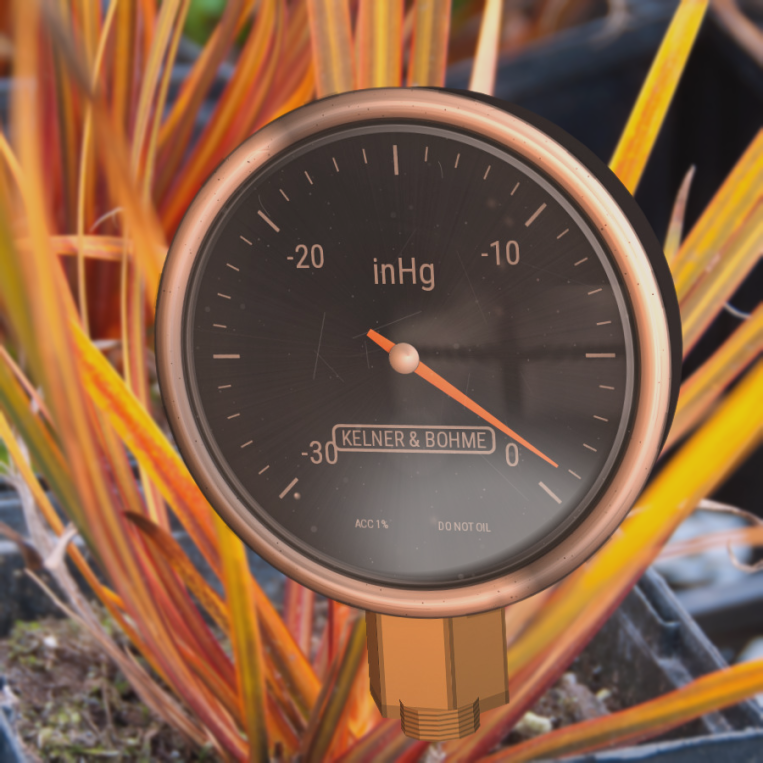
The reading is -1 inHg
